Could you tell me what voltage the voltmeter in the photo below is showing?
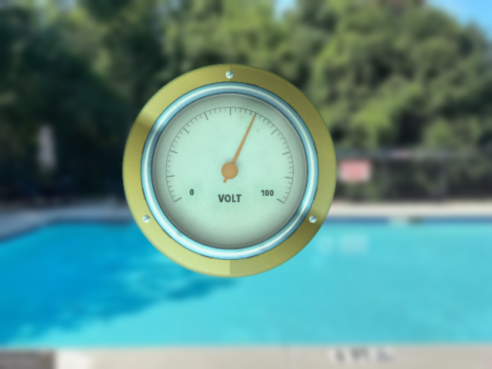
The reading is 60 V
